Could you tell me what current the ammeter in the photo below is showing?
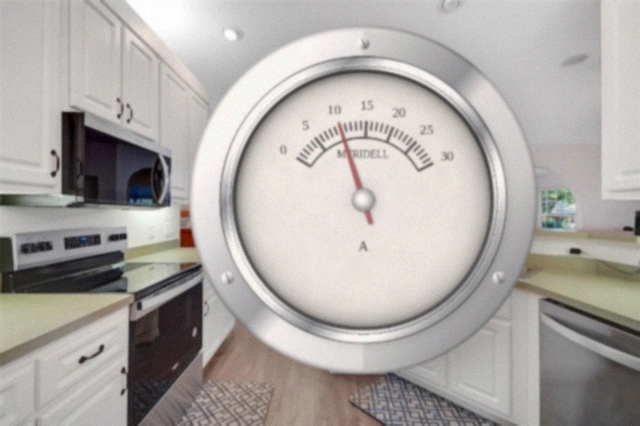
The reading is 10 A
